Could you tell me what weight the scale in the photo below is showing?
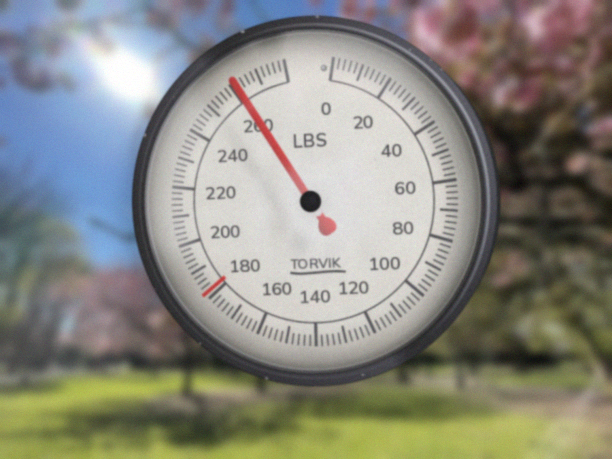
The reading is 262 lb
